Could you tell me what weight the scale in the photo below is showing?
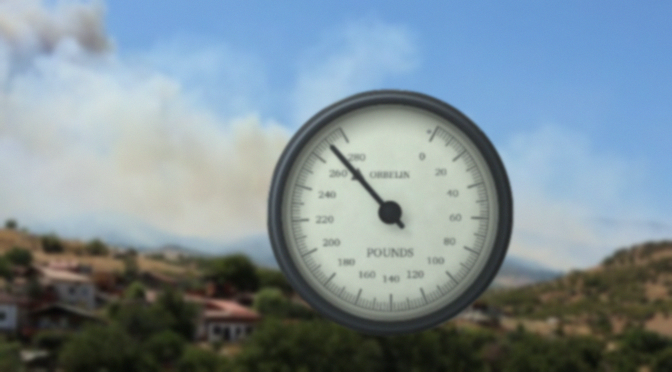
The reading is 270 lb
